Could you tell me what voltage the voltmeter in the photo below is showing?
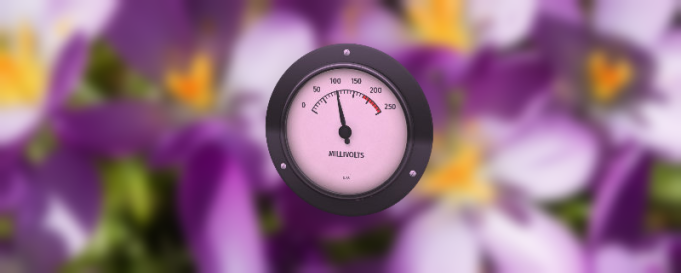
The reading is 100 mV
